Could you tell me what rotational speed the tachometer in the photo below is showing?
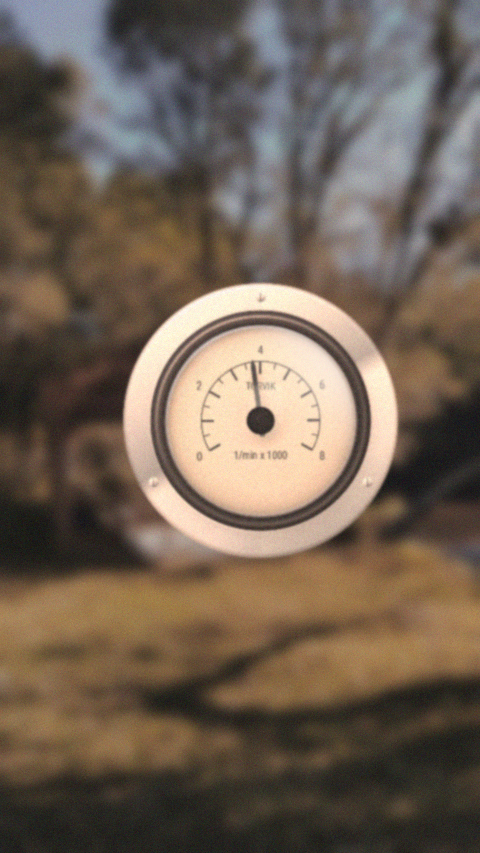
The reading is 3750 rpm
